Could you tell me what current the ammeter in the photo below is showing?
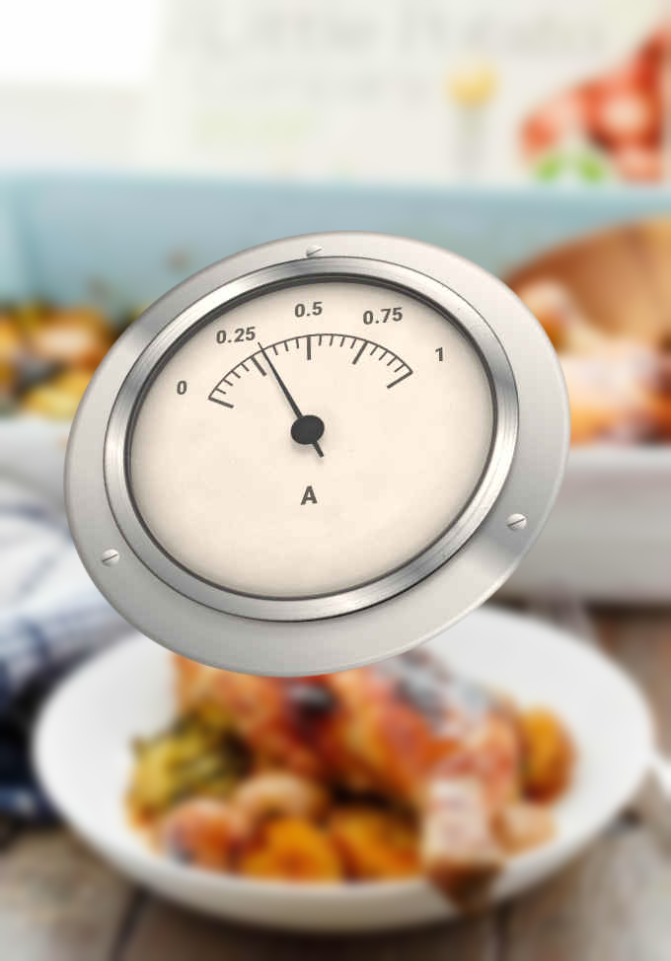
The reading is 0.3 A
